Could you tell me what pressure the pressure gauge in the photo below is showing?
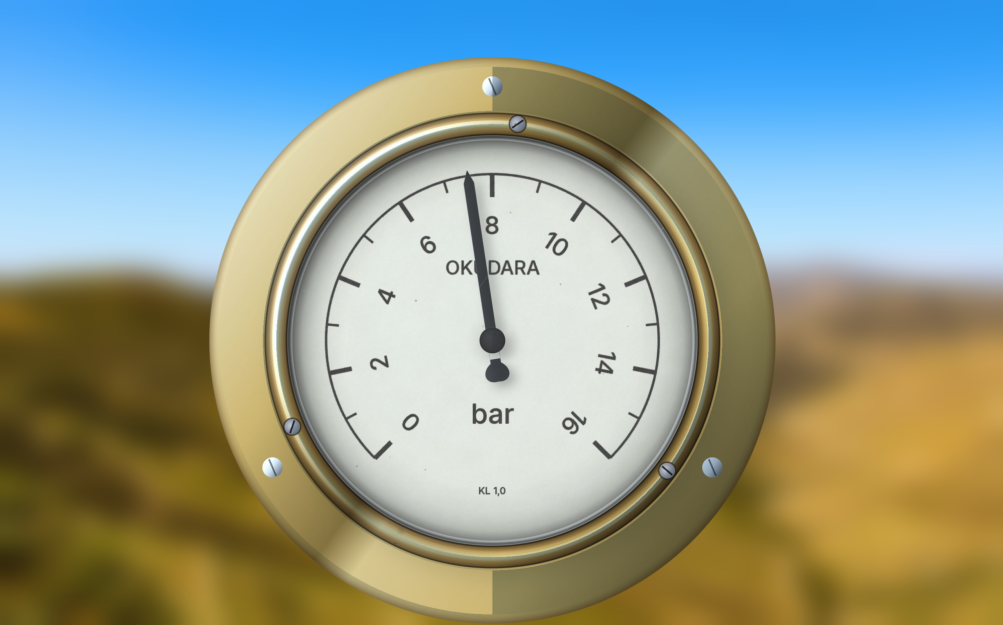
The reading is 7.5 bar
